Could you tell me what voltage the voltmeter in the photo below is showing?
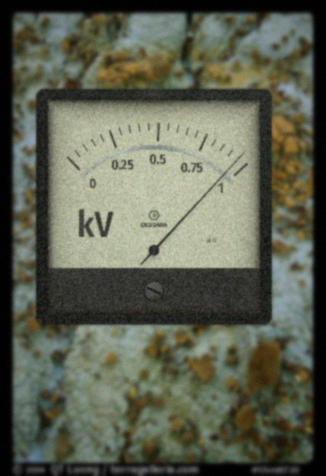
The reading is 0.95 kV
